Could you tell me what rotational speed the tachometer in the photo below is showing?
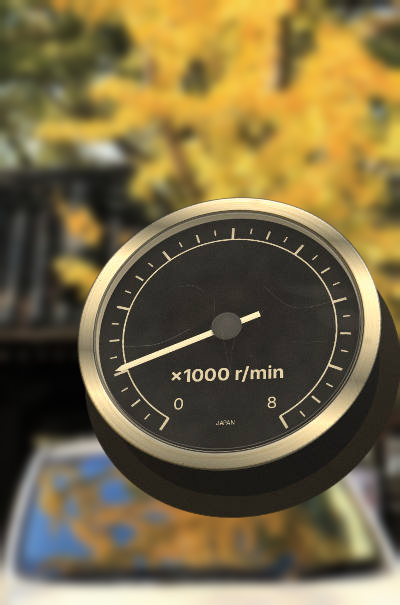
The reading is 1000 rpm
